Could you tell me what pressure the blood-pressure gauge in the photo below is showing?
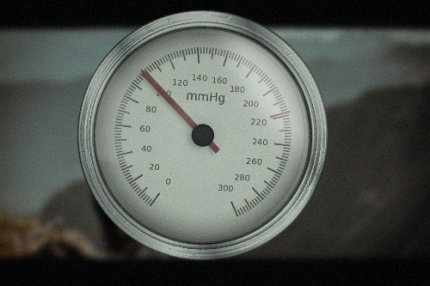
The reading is 100 mmHg
